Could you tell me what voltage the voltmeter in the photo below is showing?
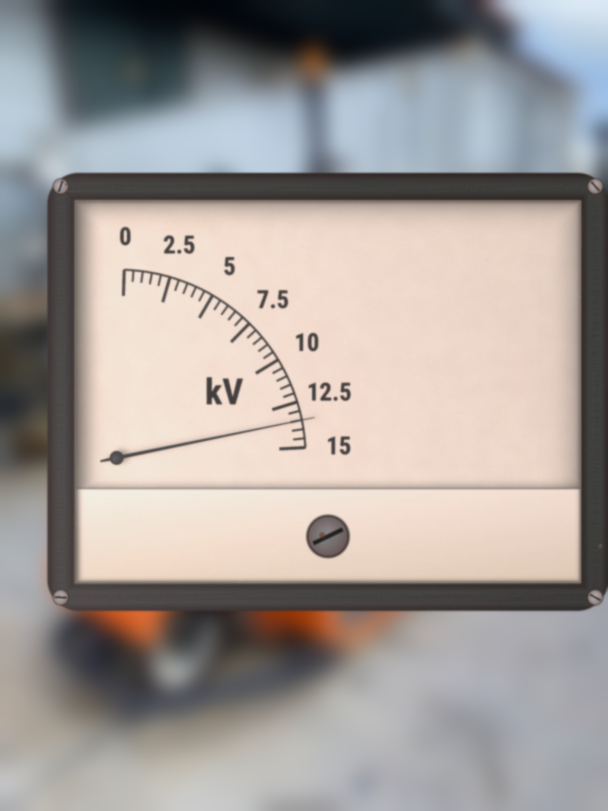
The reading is 13.5 kV
